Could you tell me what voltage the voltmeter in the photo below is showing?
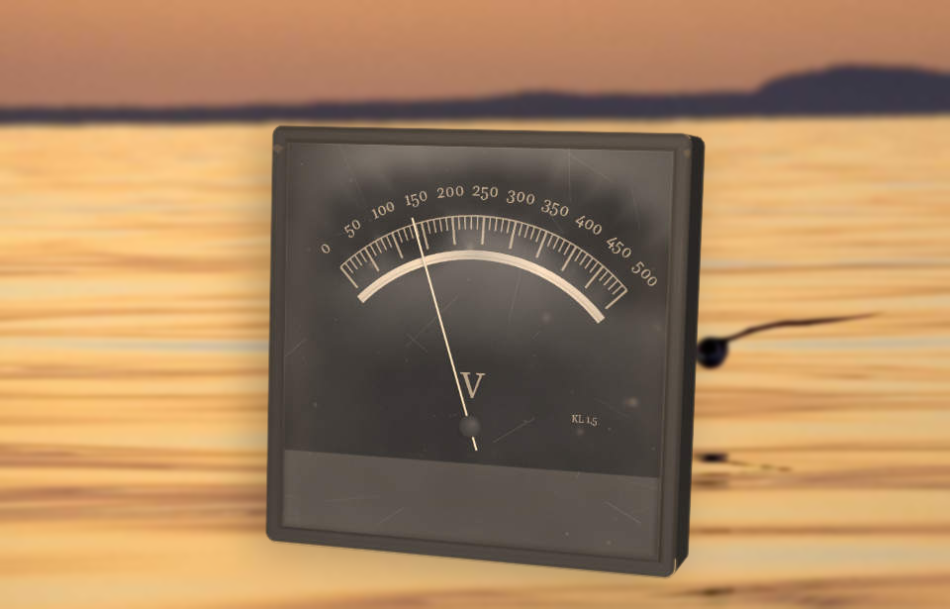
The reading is 140 V
